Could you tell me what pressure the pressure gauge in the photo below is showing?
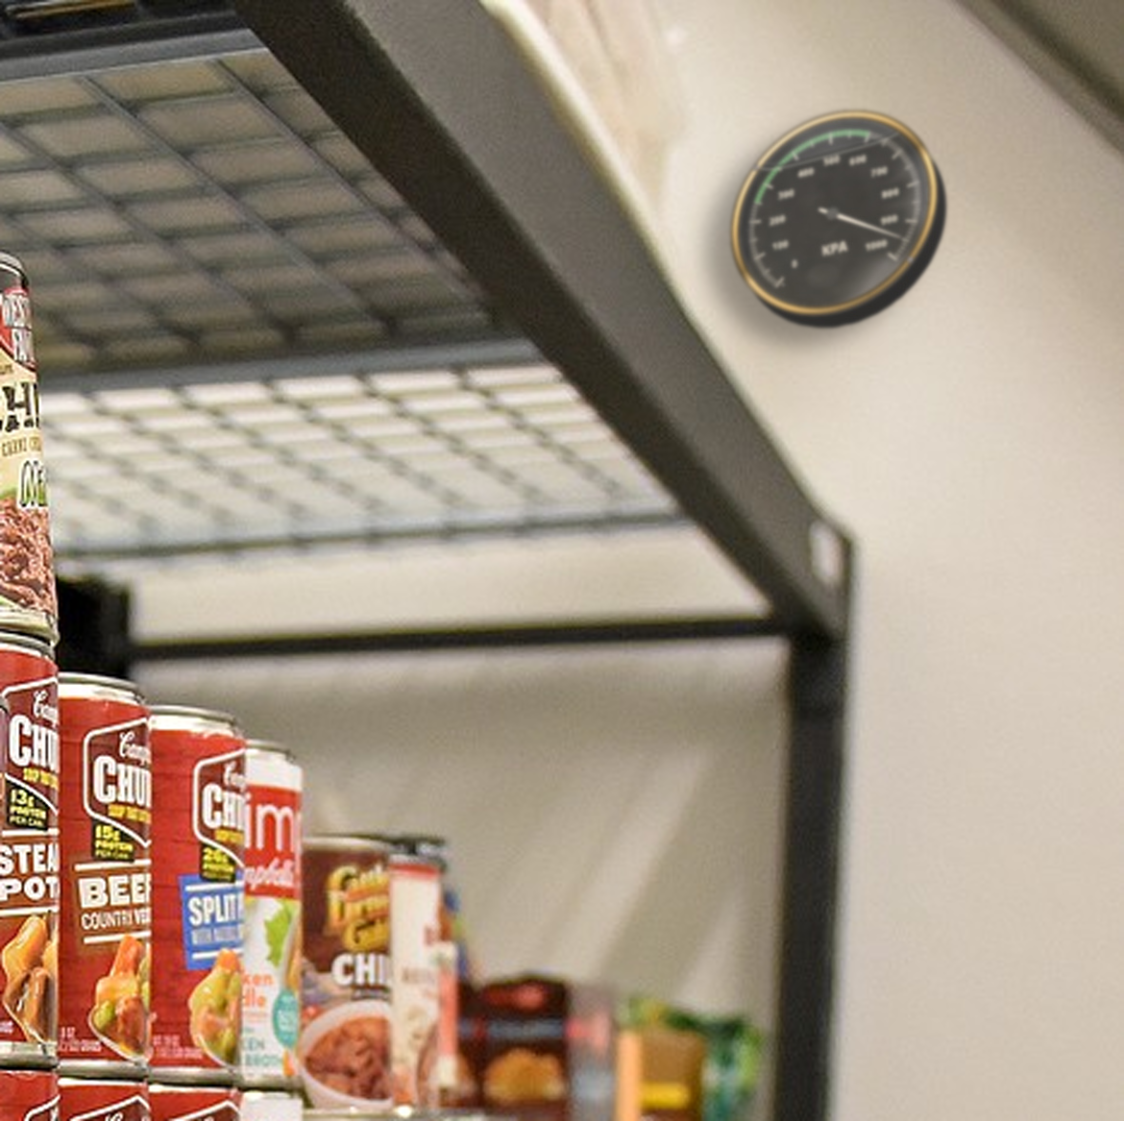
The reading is 950 kPa
